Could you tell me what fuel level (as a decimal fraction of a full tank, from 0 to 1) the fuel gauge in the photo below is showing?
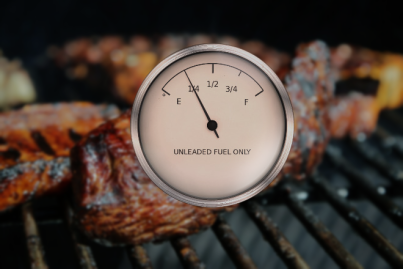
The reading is 0.25
